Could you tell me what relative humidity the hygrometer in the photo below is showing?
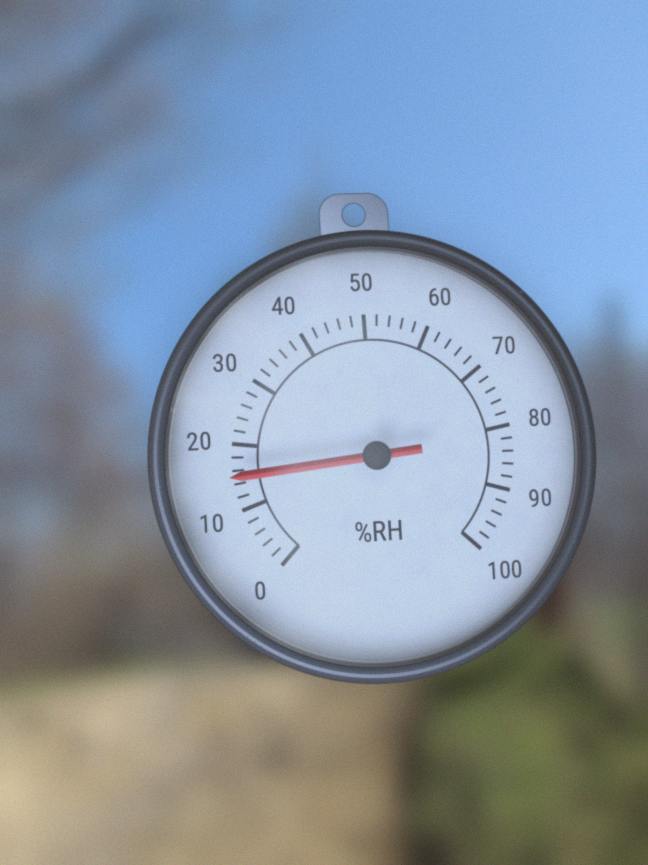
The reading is 15 %
